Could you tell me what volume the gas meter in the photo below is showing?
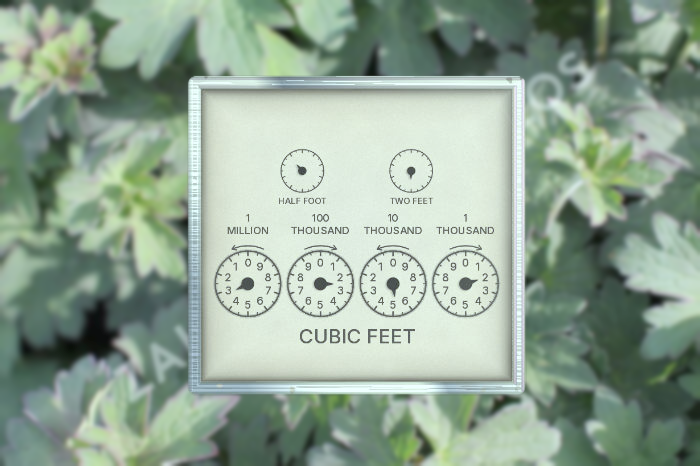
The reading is 325200 ft³
